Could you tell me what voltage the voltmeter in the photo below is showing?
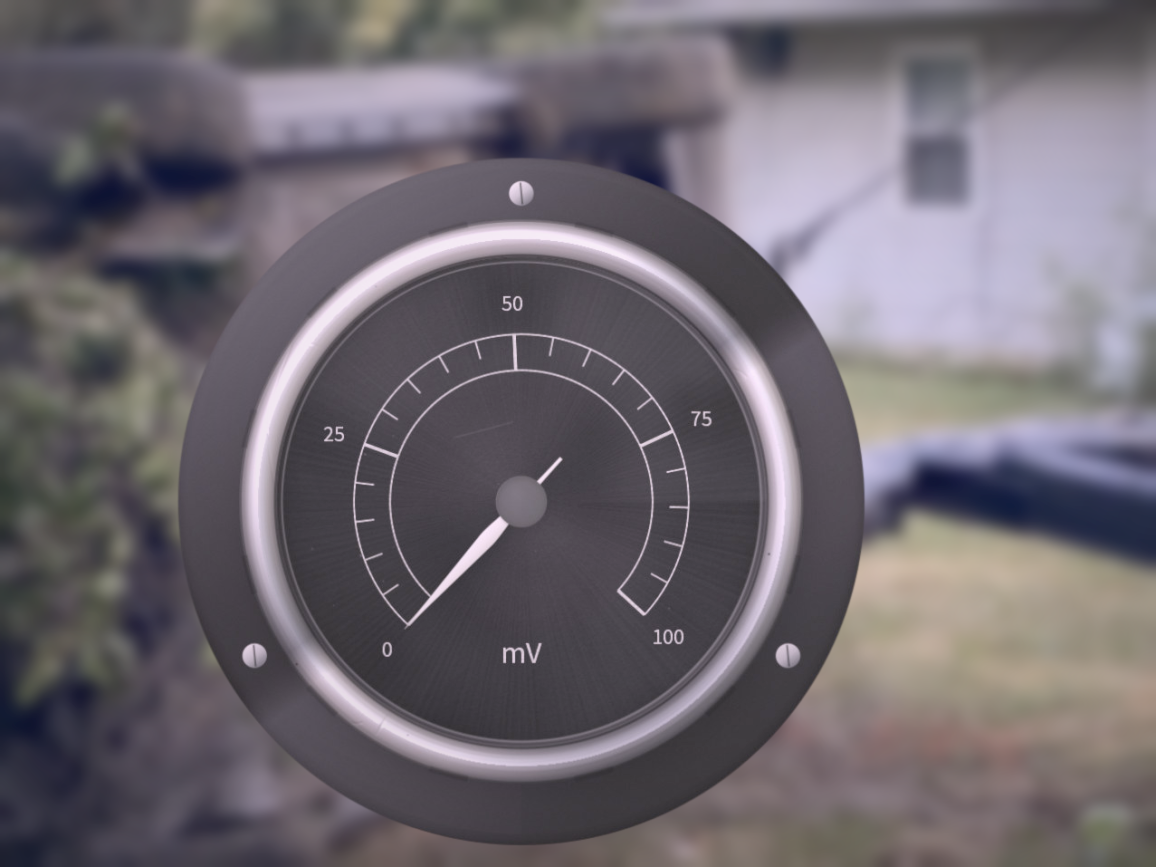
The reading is 0 mV
